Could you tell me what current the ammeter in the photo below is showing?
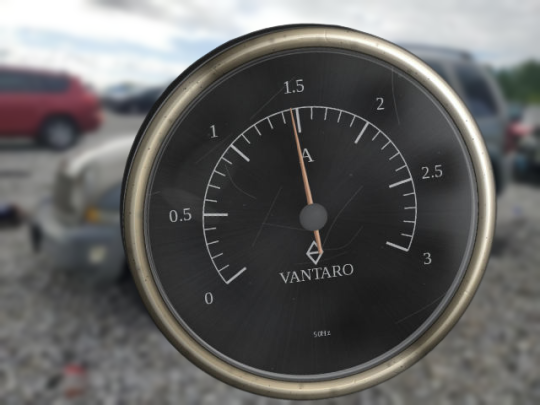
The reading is 1.45 A
